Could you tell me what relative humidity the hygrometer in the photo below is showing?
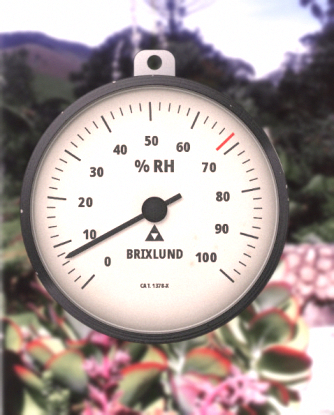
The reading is 7 %
